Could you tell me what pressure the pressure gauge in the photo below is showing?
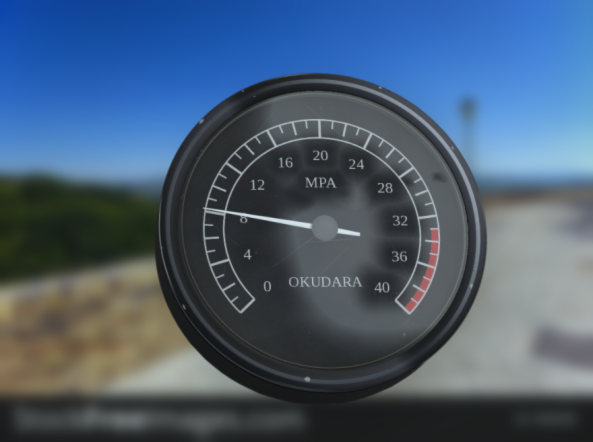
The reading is 8 MPa
